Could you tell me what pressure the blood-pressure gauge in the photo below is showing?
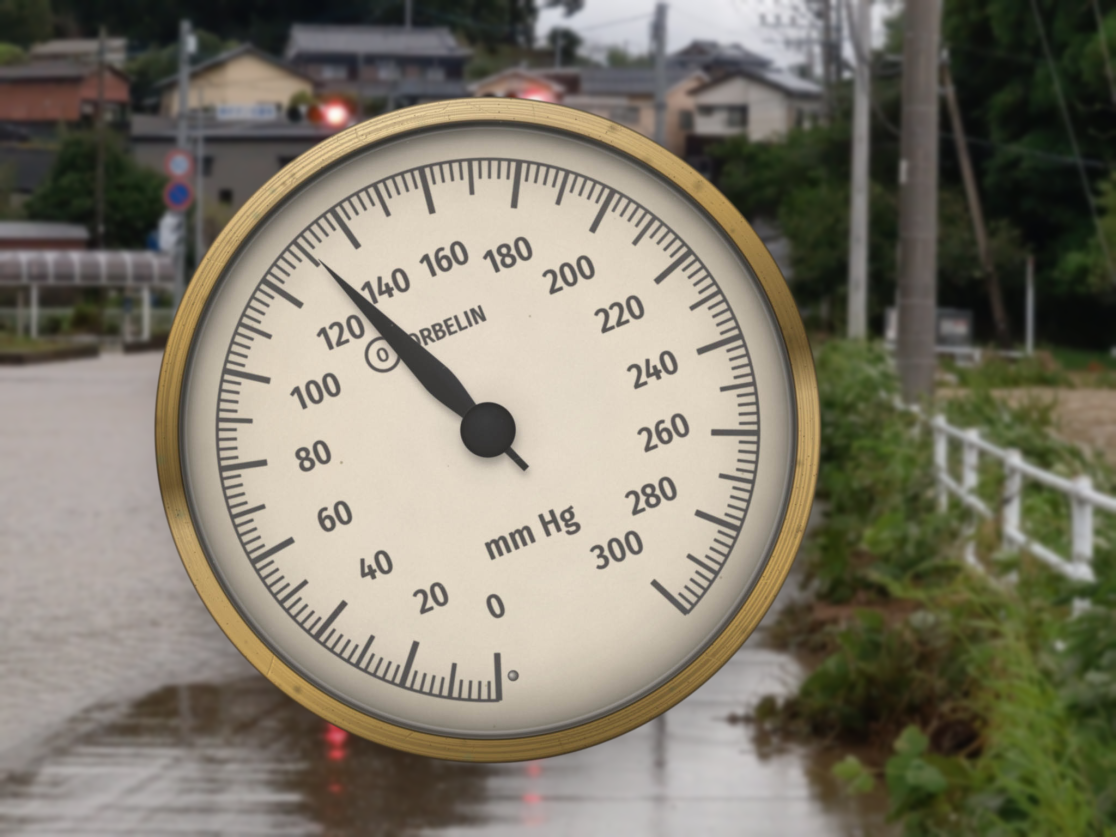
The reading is 131 mmHg
